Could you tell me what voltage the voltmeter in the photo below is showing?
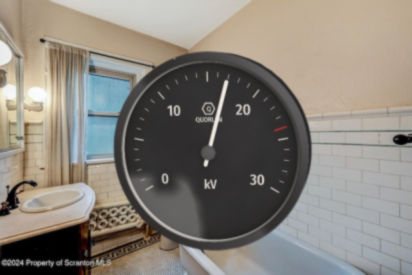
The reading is 17 kV
